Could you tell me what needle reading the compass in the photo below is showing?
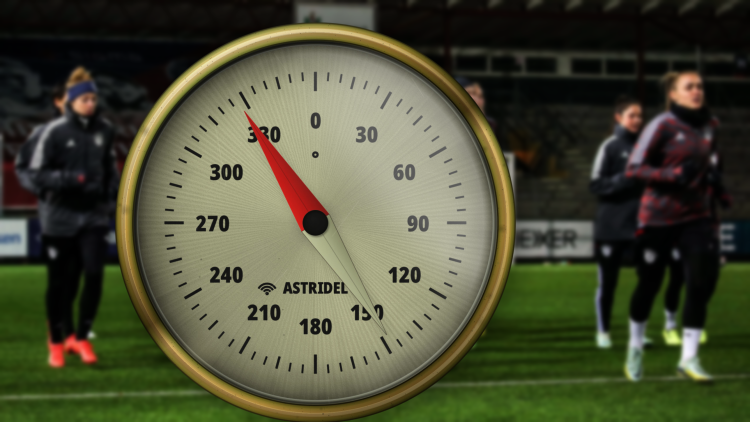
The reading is 327.5 °
